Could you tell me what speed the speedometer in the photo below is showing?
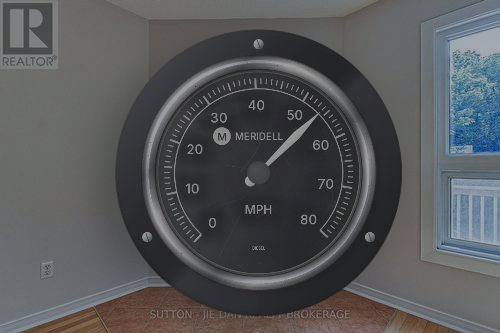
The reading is 54 mph
